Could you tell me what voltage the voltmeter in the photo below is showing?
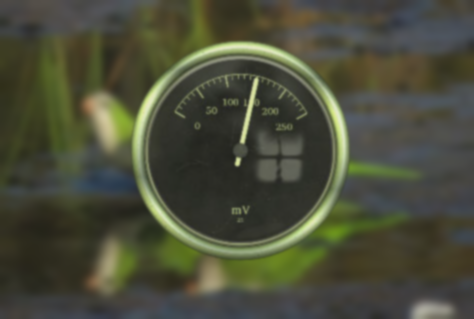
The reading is 150 mV
